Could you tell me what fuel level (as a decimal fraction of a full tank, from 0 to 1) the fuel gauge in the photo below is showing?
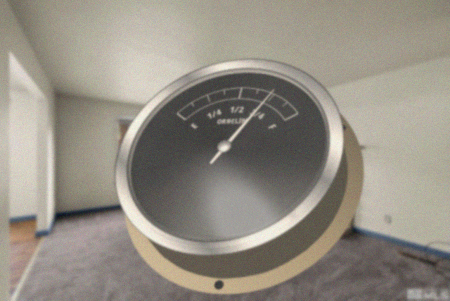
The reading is 0.75
